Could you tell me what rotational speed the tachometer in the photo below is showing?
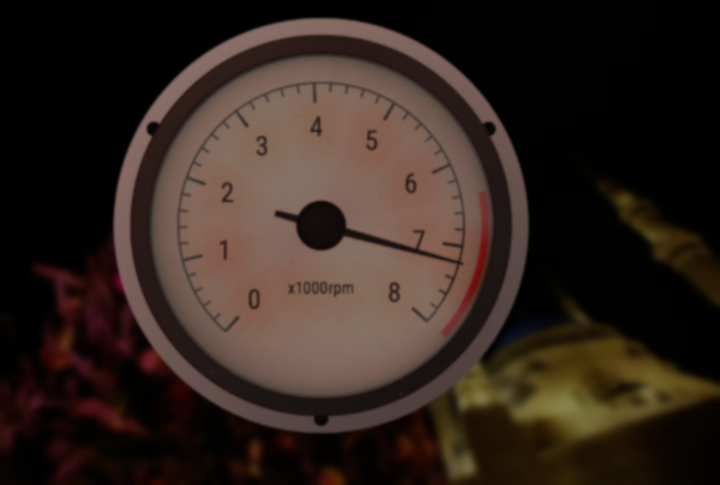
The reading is 7200 rpm
